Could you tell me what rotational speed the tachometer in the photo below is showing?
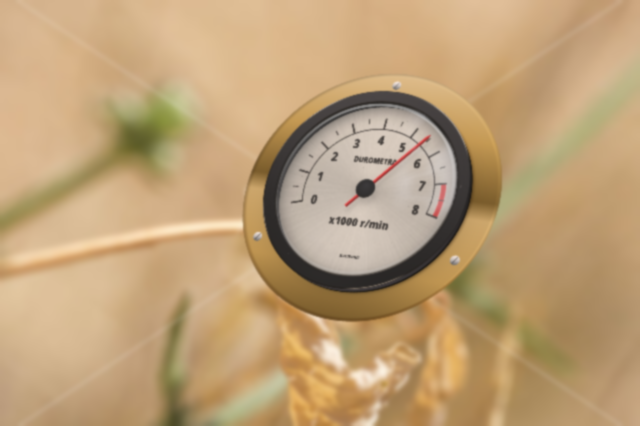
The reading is 5500 rpm
